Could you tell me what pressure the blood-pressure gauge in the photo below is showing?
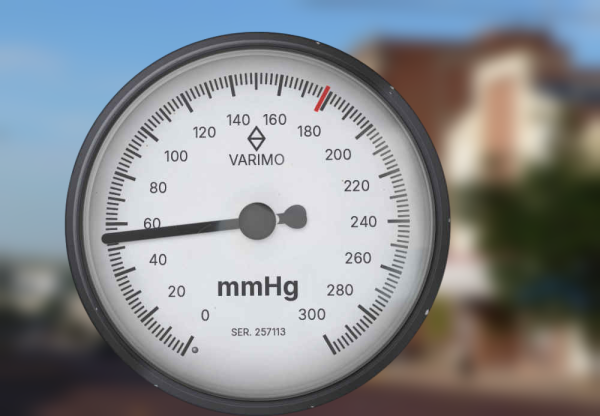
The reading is 54 mmHg
